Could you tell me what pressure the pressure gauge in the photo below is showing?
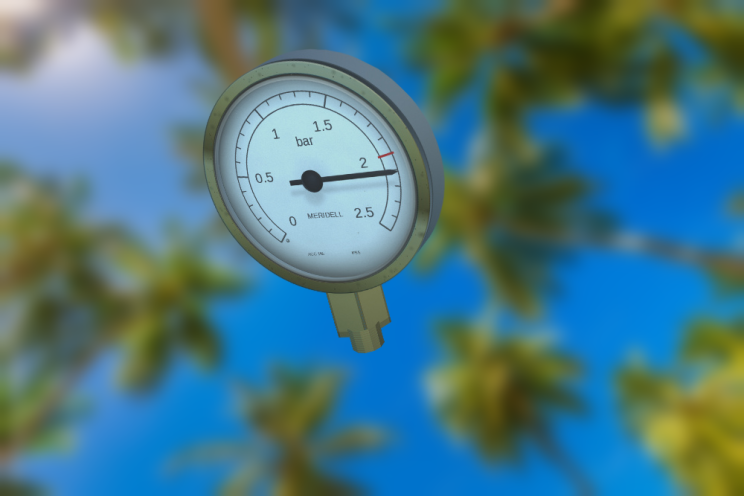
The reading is 2.1 bar
